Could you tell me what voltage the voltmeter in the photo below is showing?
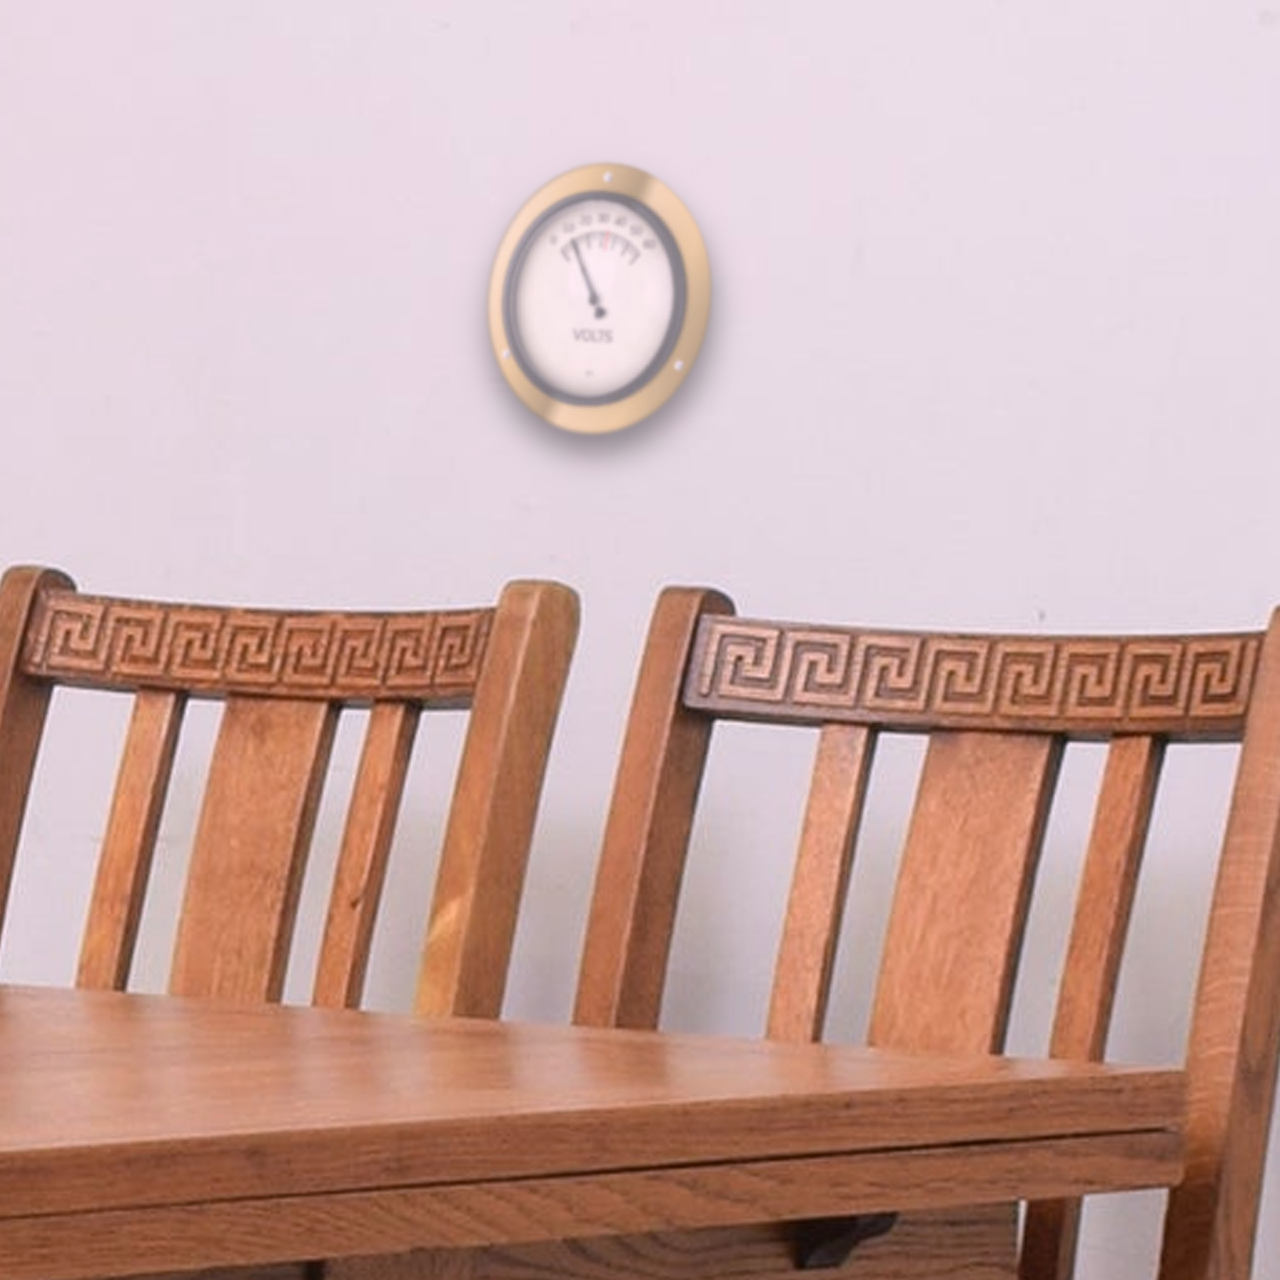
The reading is 10 V
